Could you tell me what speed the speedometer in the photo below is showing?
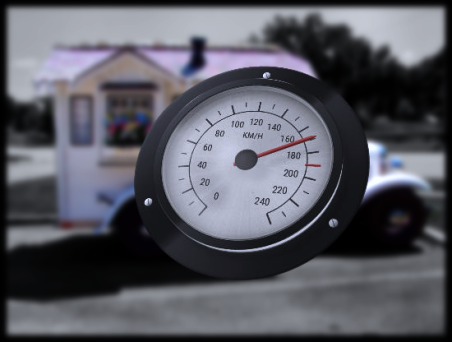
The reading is 170 km/h
